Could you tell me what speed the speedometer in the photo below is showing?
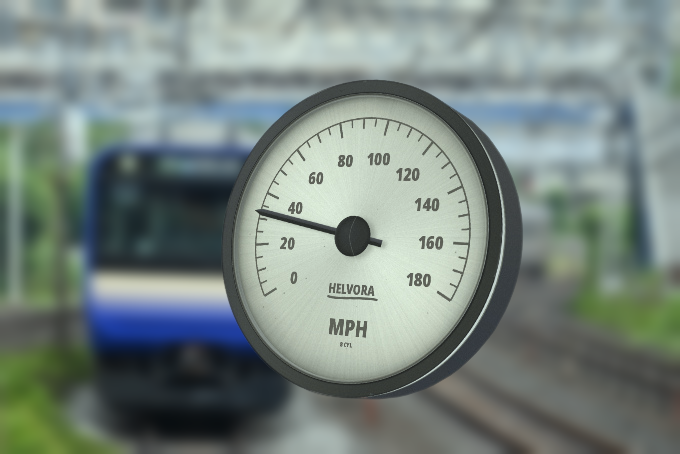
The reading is 32.5 mph
